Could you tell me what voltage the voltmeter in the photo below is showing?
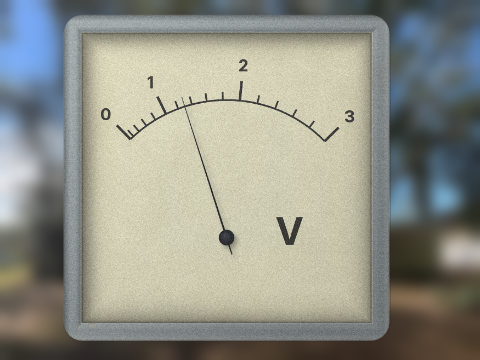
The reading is 1.3 V
